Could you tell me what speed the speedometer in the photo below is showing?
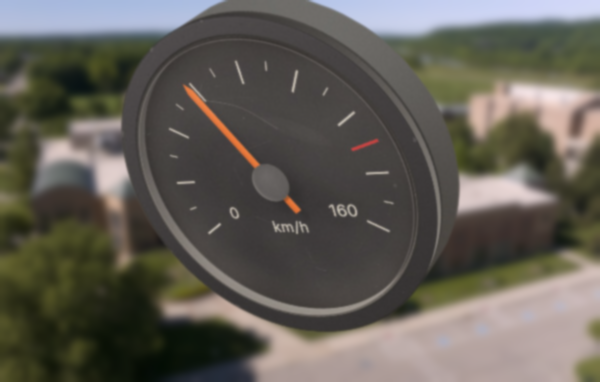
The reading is 60 km/h
